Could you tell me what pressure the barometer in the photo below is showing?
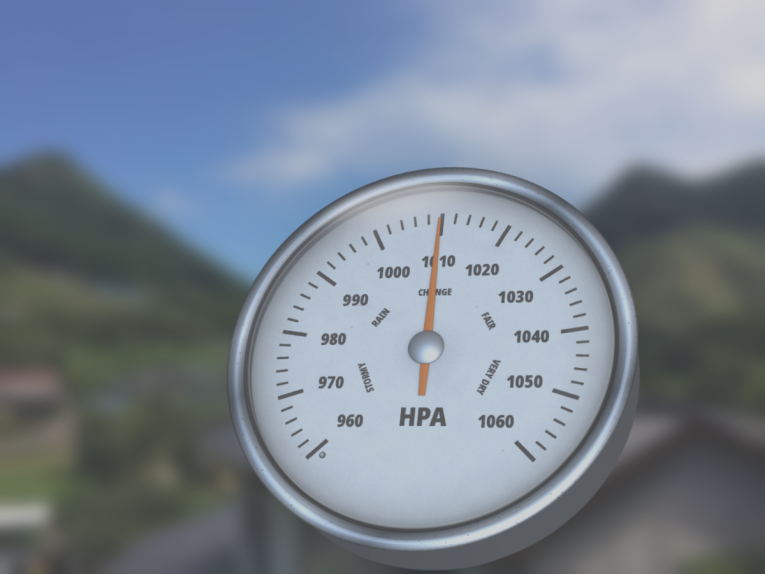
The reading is 1010 hPa
